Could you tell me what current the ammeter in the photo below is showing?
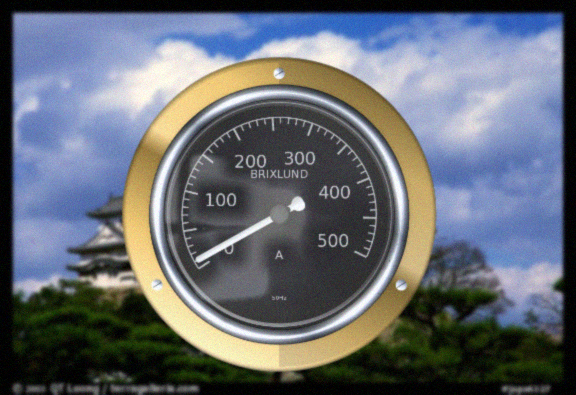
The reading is 10 A
